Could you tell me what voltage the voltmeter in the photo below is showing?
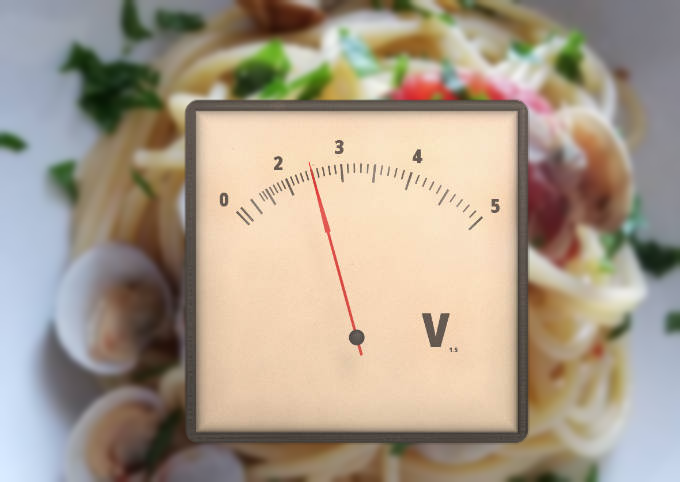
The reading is 2.5 V
